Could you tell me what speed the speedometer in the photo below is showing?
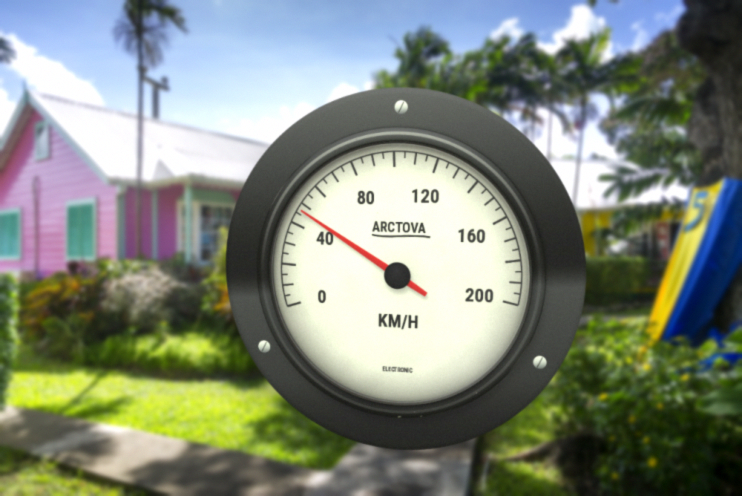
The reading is 47.5 km/h
